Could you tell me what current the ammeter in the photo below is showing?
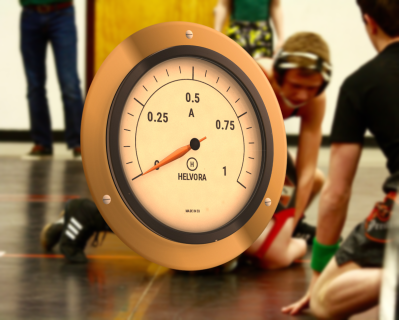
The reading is 0 A
